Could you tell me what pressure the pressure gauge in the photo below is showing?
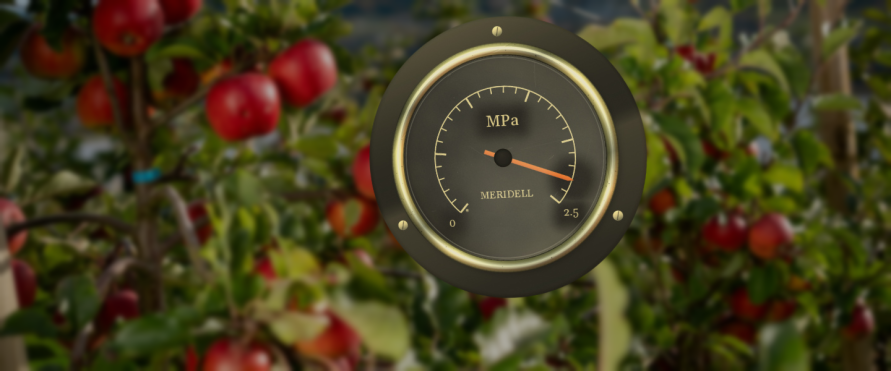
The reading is 2.3 MPa
